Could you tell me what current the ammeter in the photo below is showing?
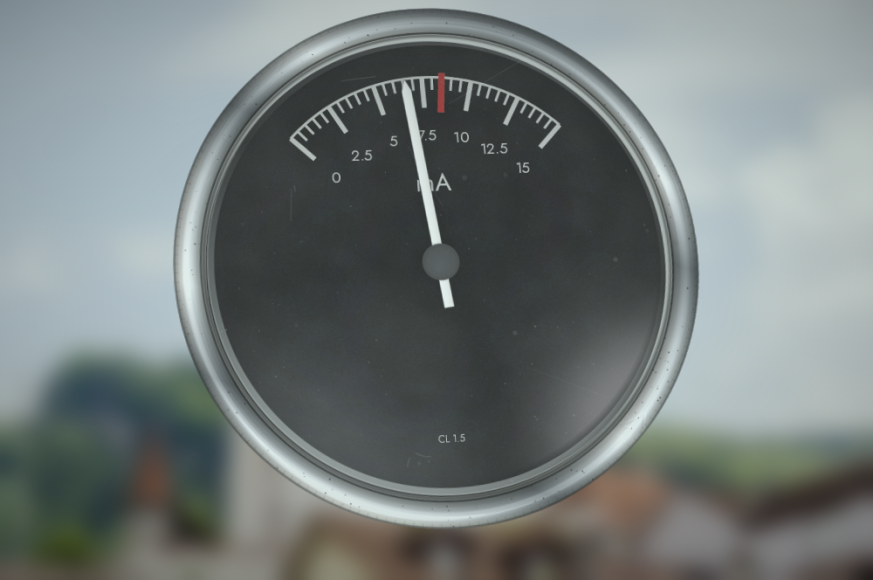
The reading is 6.5 mA
